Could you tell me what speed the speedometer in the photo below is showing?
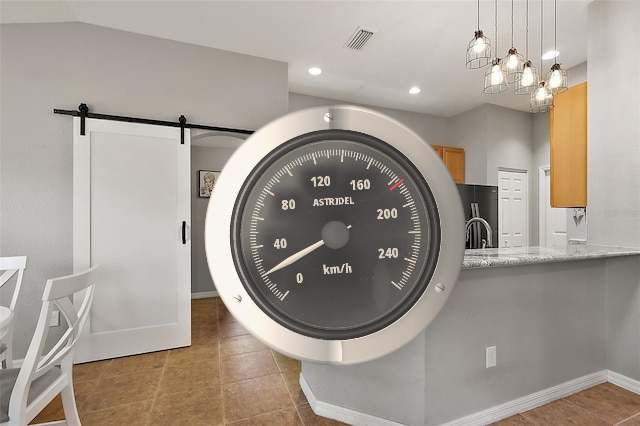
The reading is 20 km/h
